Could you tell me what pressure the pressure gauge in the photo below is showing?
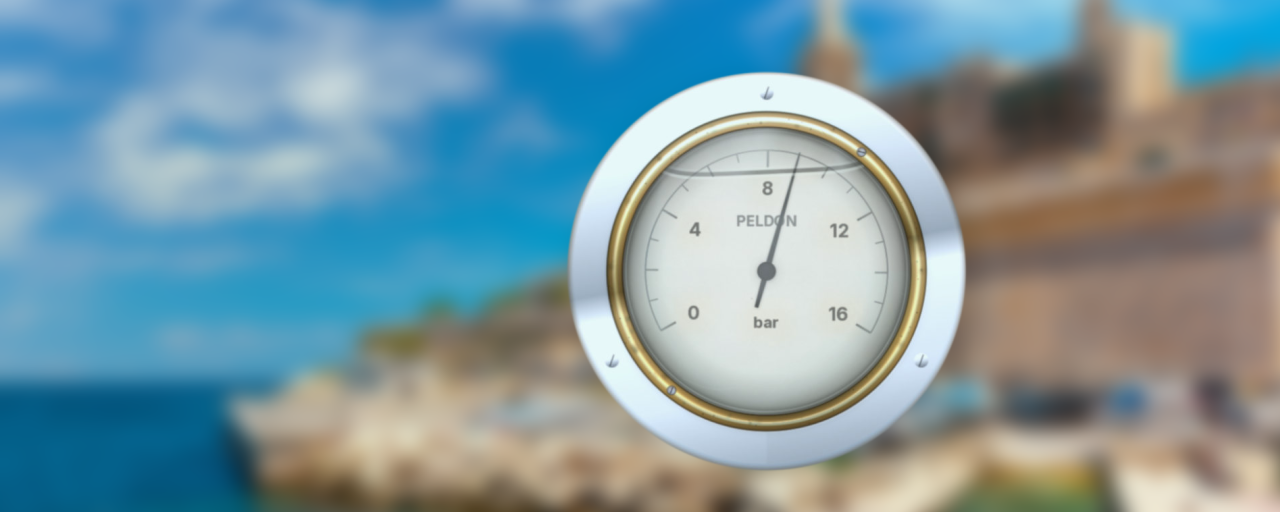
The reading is 9 bar
